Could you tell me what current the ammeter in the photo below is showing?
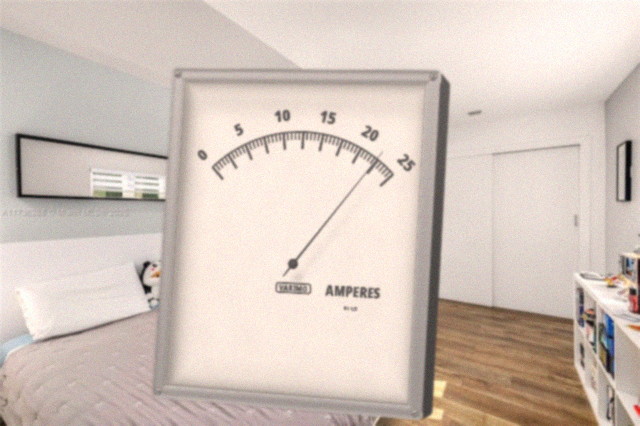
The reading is 22.5 A
